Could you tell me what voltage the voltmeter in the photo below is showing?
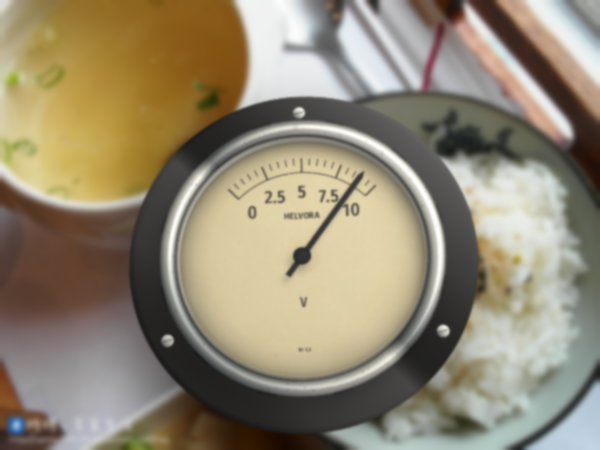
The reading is 9 V
